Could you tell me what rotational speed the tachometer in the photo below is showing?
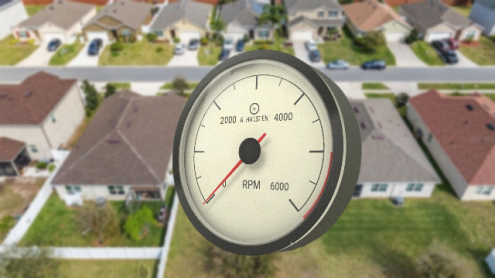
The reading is 0 rpm
